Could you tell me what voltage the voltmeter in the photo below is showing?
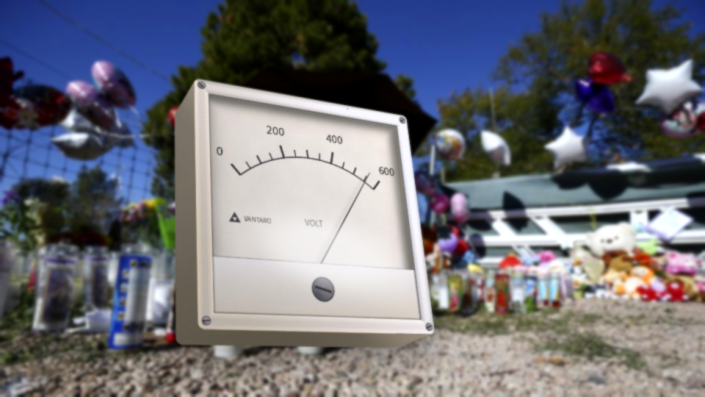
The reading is 550 V
